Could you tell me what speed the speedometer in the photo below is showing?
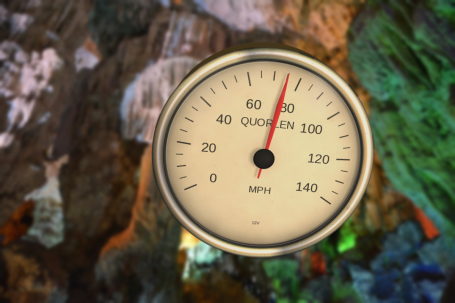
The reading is 75 mph
